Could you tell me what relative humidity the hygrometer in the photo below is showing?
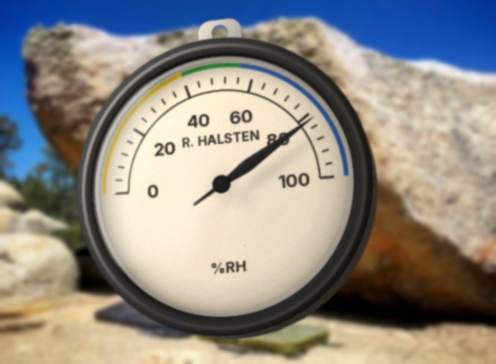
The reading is 82 %
